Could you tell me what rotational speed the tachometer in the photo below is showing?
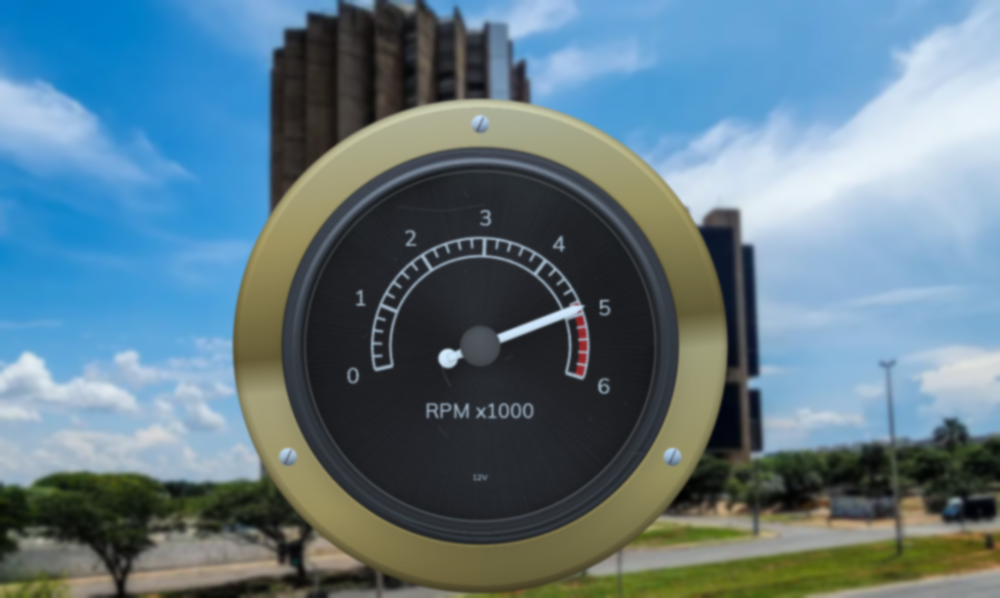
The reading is 4900 rpm
